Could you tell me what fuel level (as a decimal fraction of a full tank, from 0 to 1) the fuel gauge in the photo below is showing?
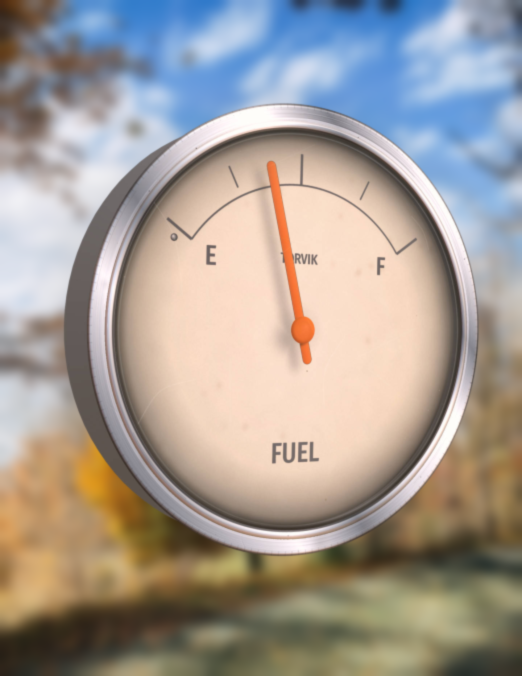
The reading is 0.375
